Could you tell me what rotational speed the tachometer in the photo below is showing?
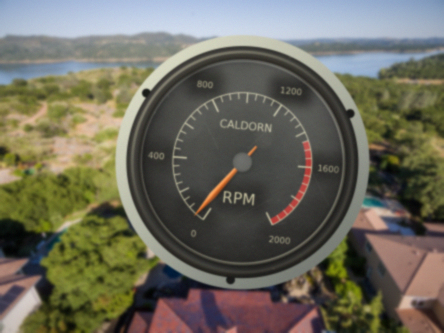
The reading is 50 rpm
